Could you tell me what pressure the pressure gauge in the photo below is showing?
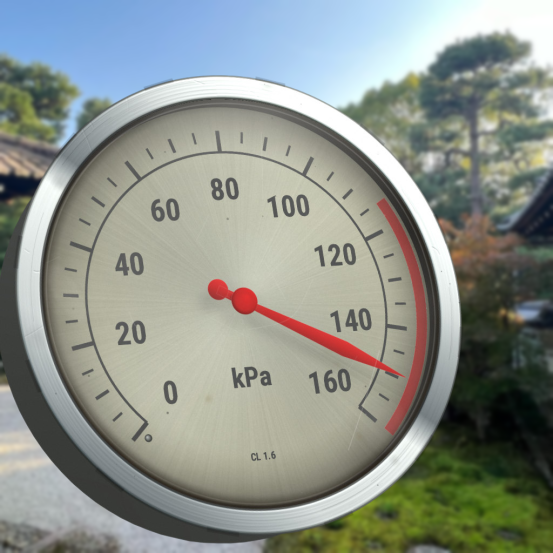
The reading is 150 kPa
